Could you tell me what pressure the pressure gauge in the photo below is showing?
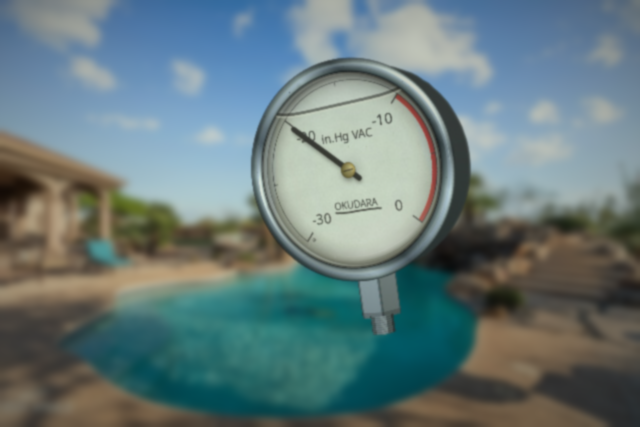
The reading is -20 inHg
